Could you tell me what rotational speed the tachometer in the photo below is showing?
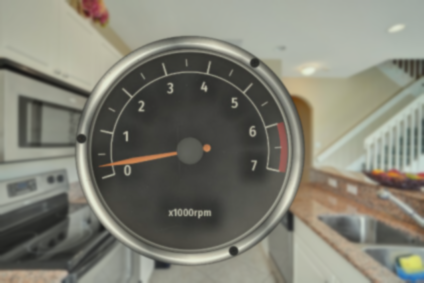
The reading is 250 rpm
